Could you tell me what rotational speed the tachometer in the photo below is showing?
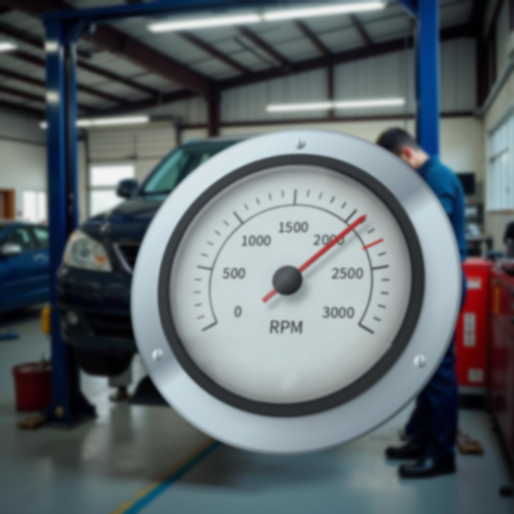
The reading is 2100 rpm
